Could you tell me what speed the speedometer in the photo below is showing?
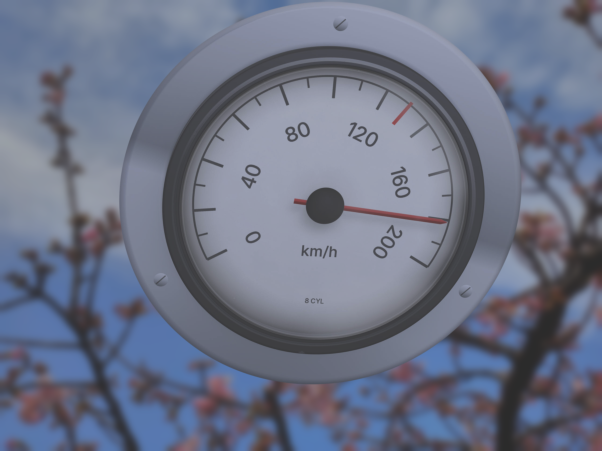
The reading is 180 km/h
